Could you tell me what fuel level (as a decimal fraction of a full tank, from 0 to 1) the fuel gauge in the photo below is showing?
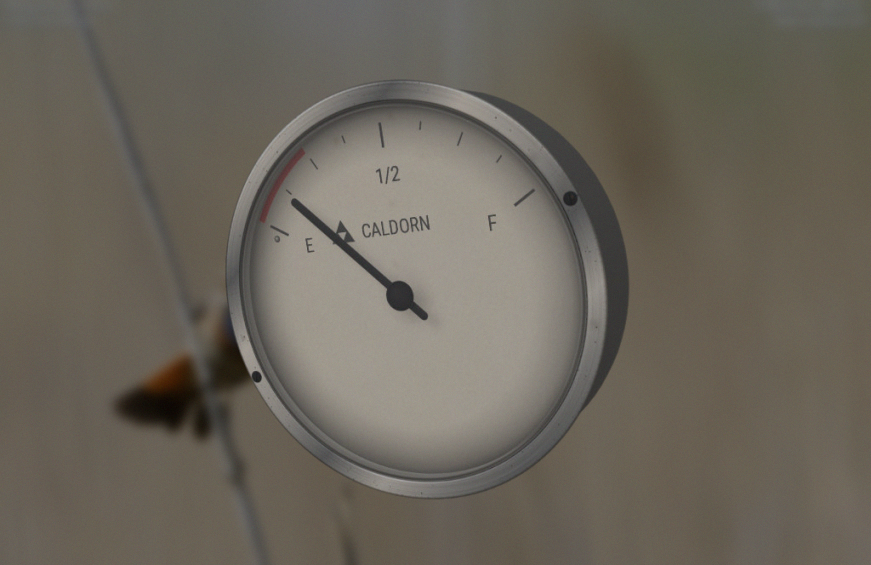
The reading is 0.125
